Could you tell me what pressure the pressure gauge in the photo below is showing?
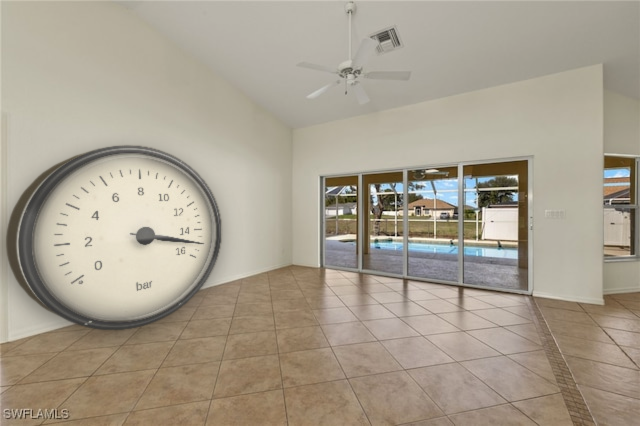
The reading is 15 bar
